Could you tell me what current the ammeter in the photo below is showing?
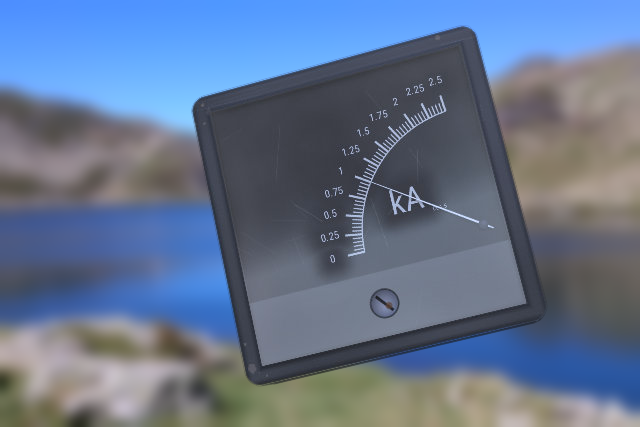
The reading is 1 kA
